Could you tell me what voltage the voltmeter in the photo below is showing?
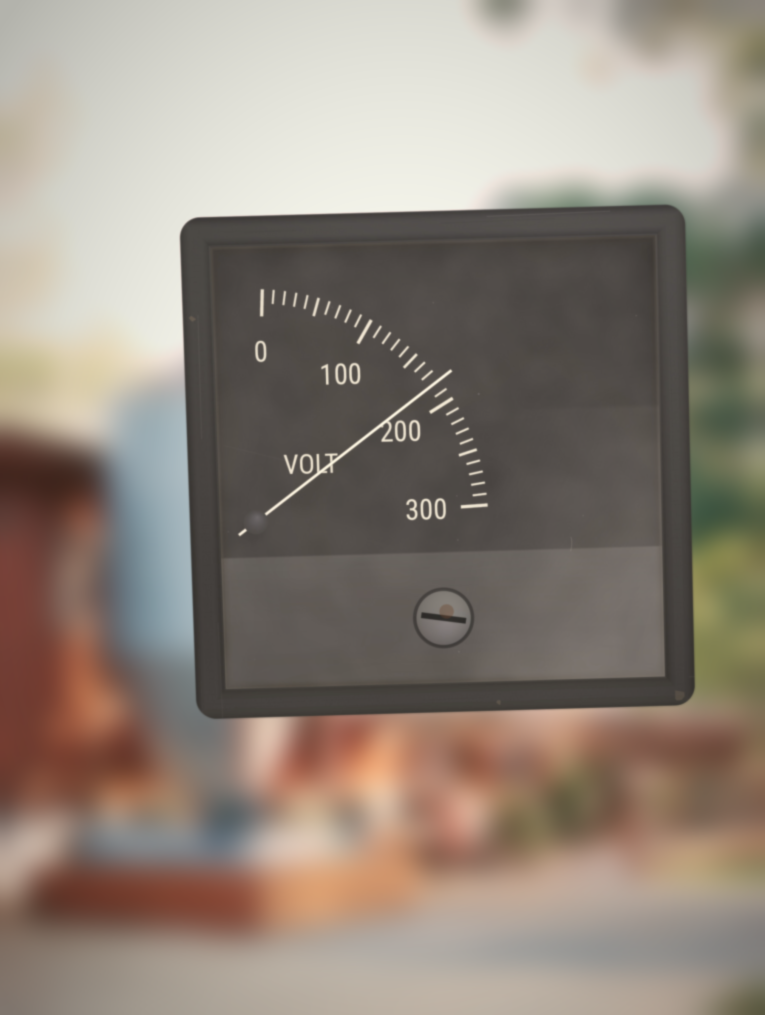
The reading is 180 V
